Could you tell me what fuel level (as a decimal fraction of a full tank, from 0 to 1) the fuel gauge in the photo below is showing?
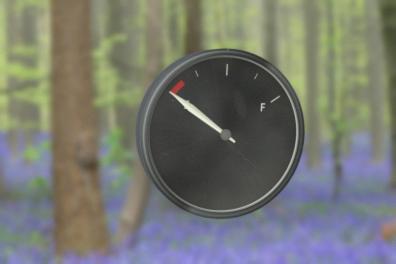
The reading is 0
